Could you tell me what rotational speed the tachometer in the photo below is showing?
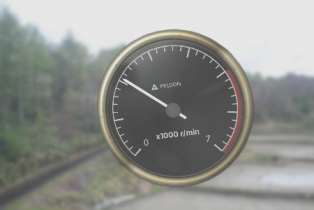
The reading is 2100 rpm
